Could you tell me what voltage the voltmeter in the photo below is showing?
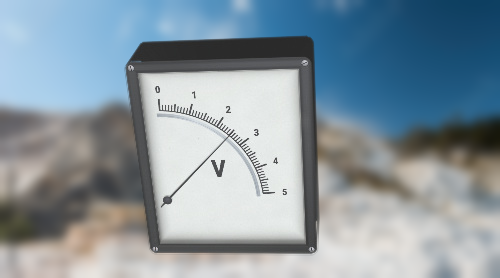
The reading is 2.5 V
